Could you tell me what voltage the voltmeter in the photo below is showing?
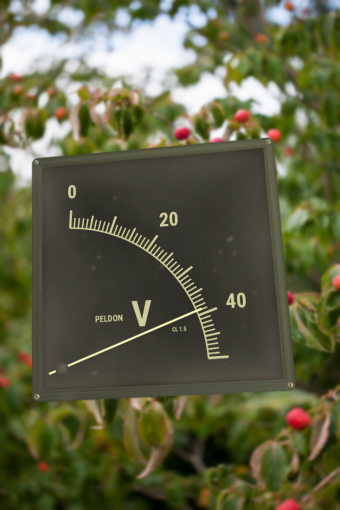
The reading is 39 V
